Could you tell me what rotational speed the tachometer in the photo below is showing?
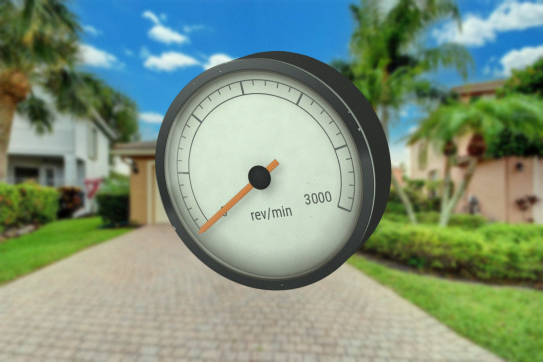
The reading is 0 rpm
